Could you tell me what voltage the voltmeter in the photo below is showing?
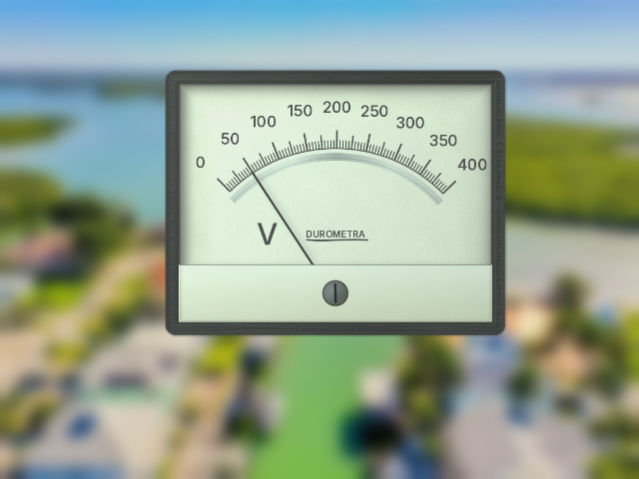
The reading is 50 V
